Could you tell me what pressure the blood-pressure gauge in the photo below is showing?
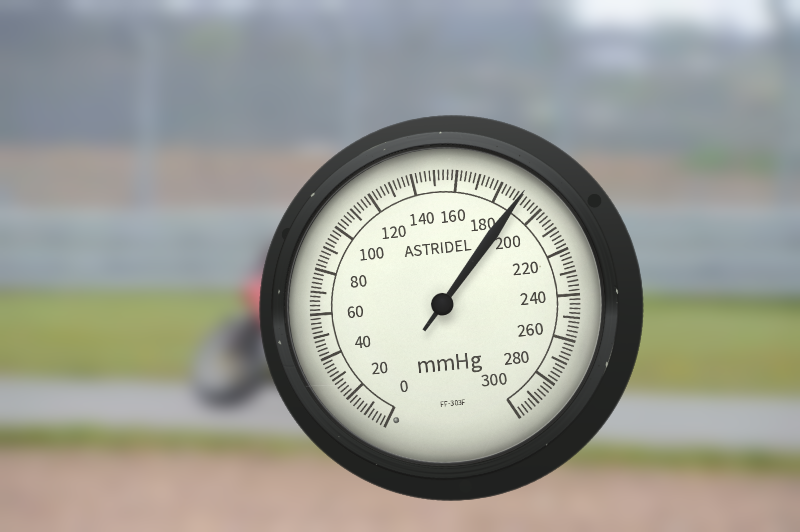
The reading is 190 mmHg
